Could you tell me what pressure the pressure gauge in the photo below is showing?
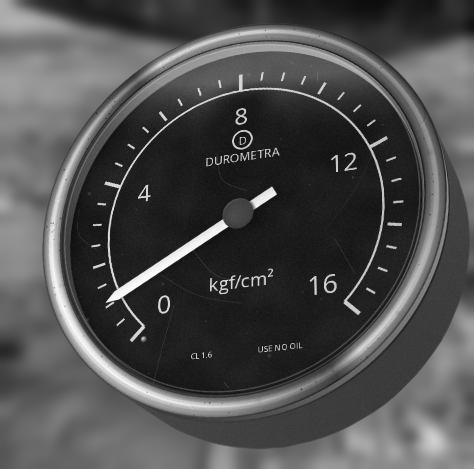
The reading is 1 kg/cm²
